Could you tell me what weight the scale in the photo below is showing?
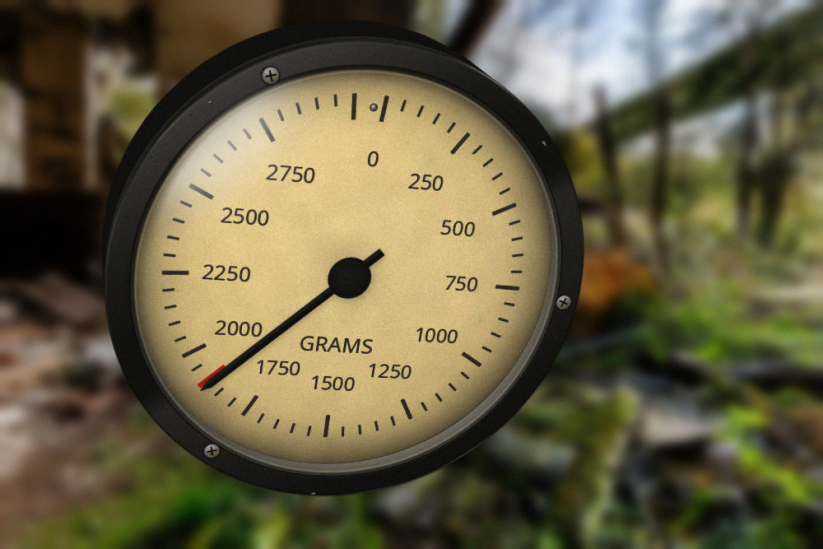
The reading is 1900 g
